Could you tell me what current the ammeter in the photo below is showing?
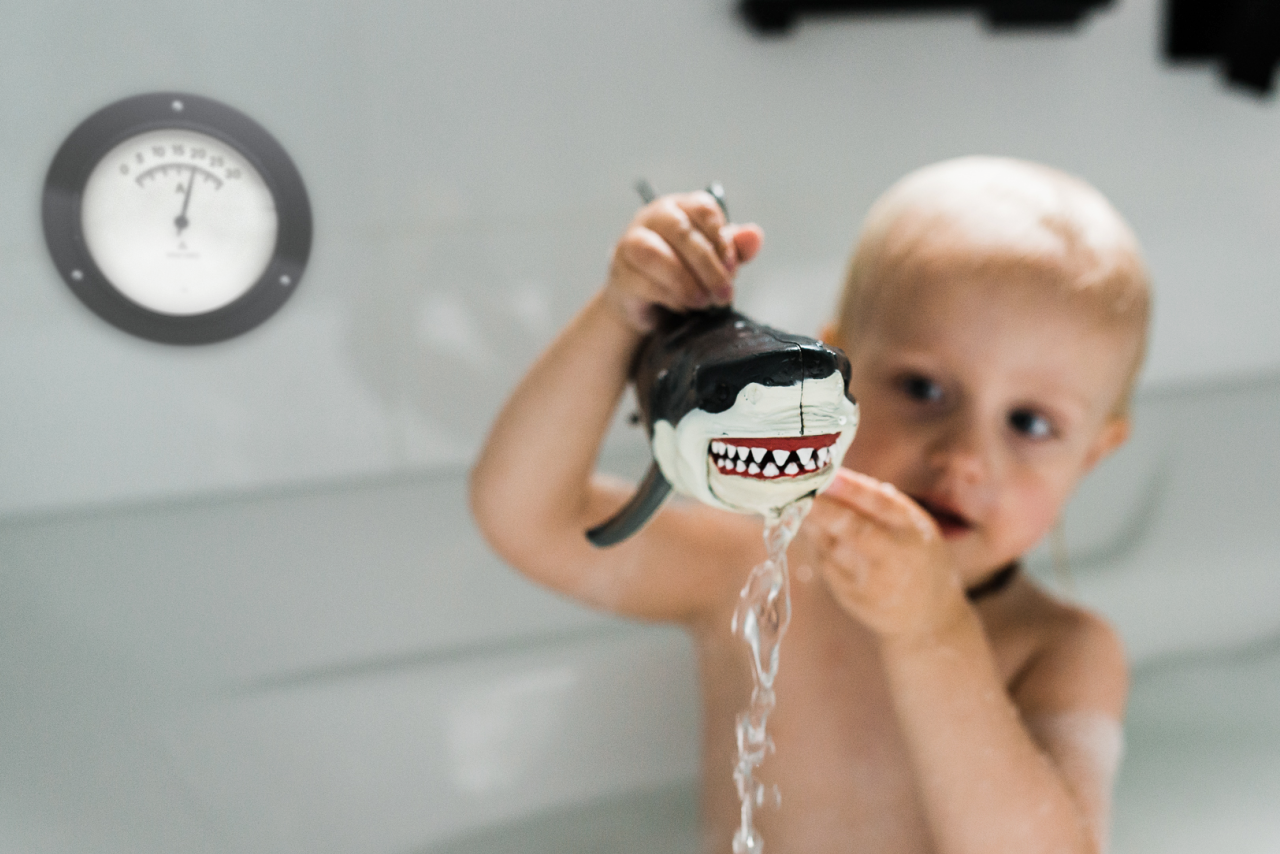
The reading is 20 A
